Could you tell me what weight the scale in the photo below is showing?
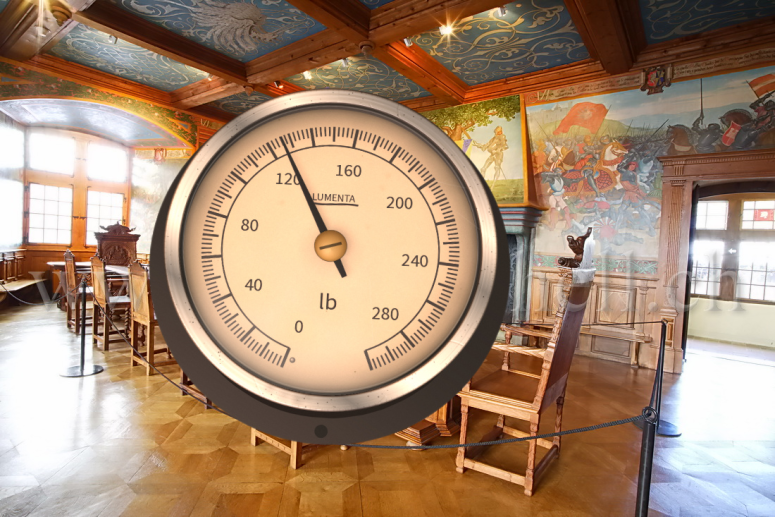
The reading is 126 lb
